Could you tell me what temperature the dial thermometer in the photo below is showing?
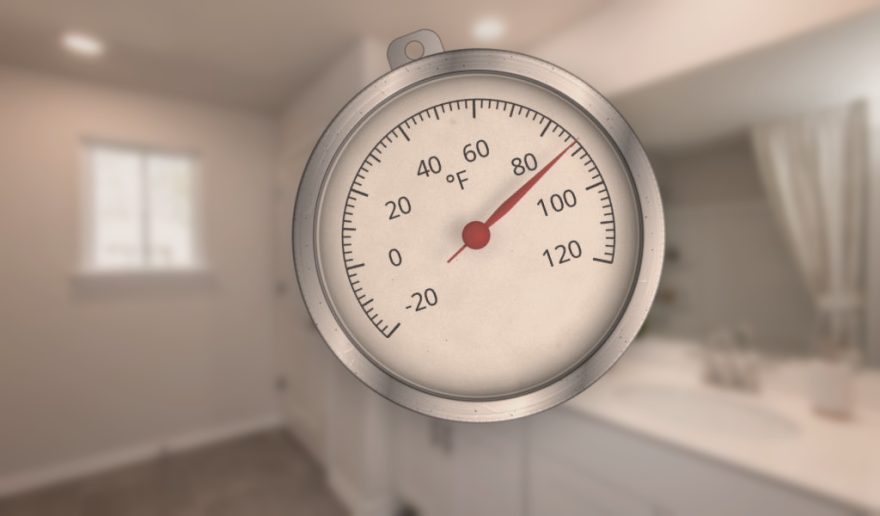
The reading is 88 °F
